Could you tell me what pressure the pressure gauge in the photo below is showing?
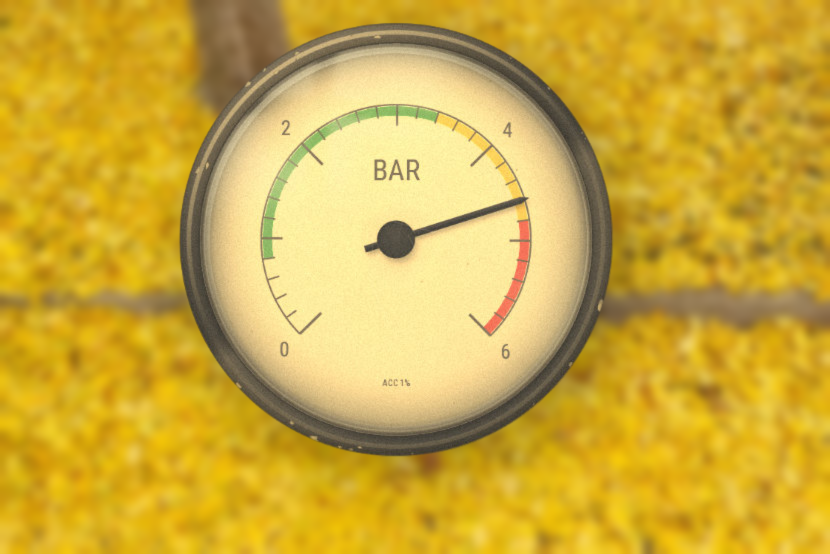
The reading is 4.6 bar
